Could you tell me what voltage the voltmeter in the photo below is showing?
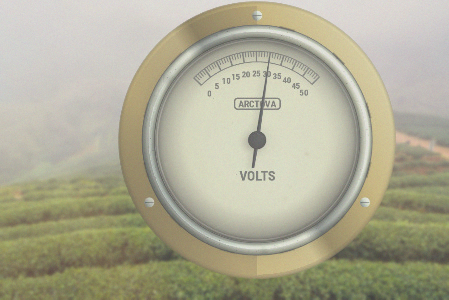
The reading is 30 V
